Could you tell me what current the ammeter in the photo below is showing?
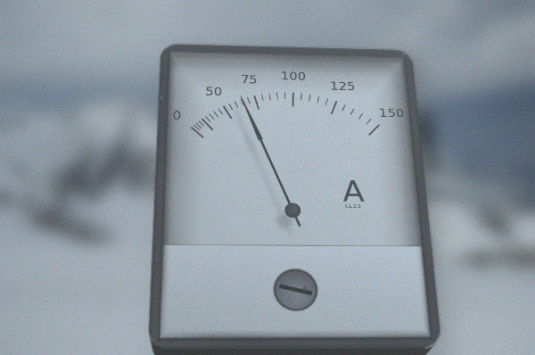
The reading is 65 A
